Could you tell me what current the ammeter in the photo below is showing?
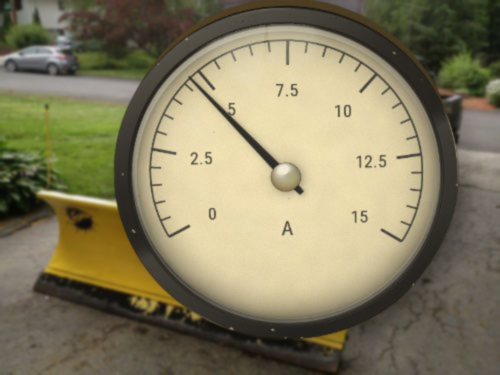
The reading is 4.75 A
